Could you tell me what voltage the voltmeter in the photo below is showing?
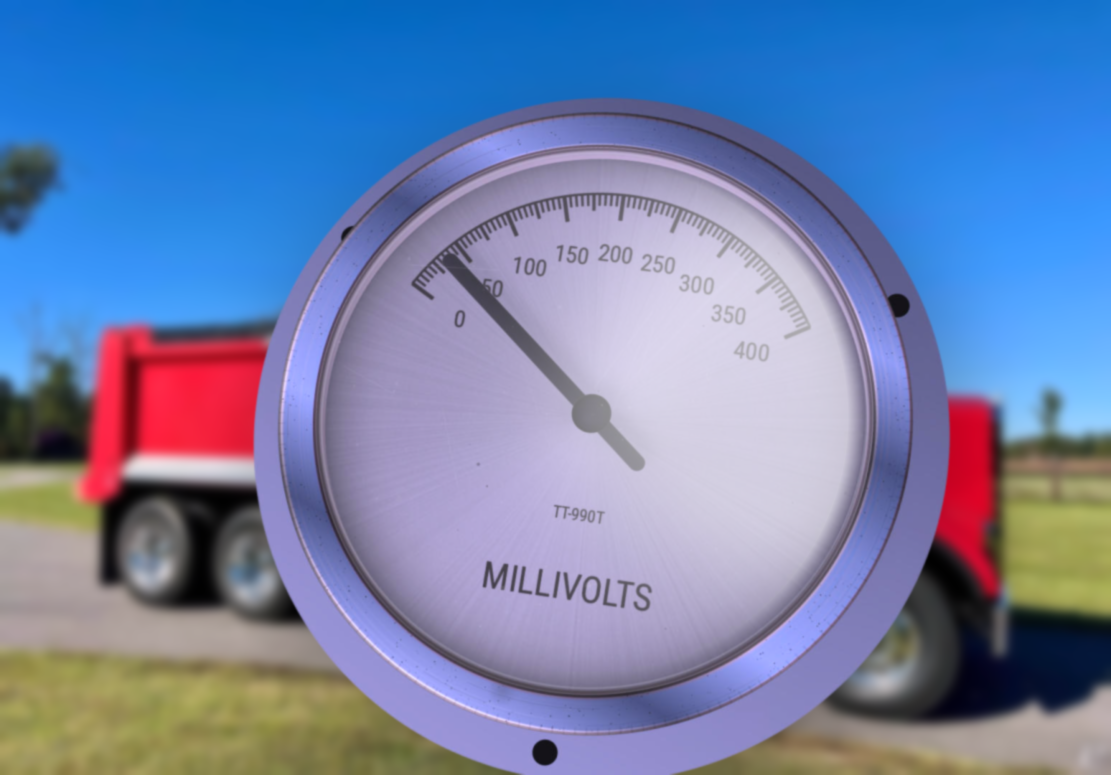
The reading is 35 mV
